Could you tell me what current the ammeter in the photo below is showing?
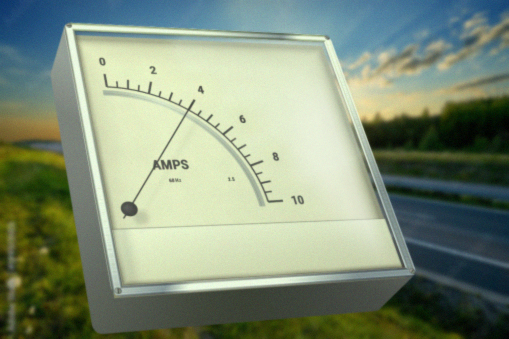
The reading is 4 A
